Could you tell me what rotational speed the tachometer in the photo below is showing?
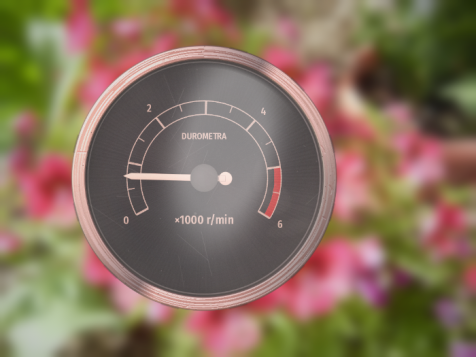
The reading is 750 rpm
